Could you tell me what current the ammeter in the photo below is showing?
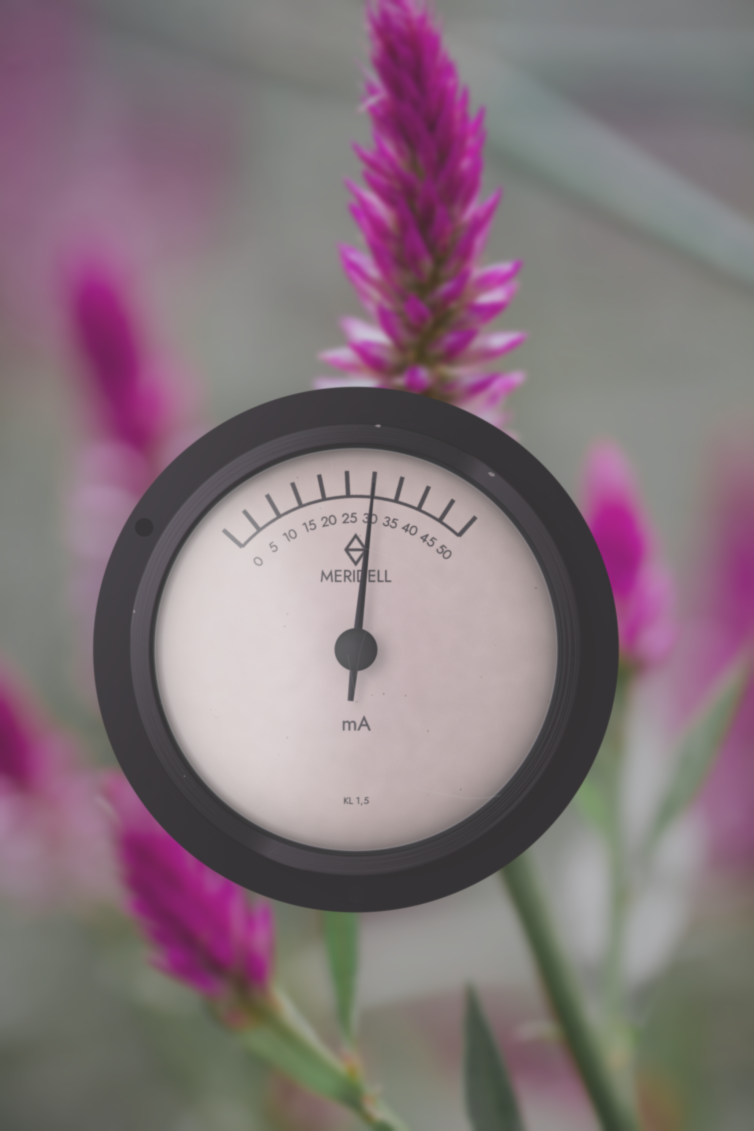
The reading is 30 mA
